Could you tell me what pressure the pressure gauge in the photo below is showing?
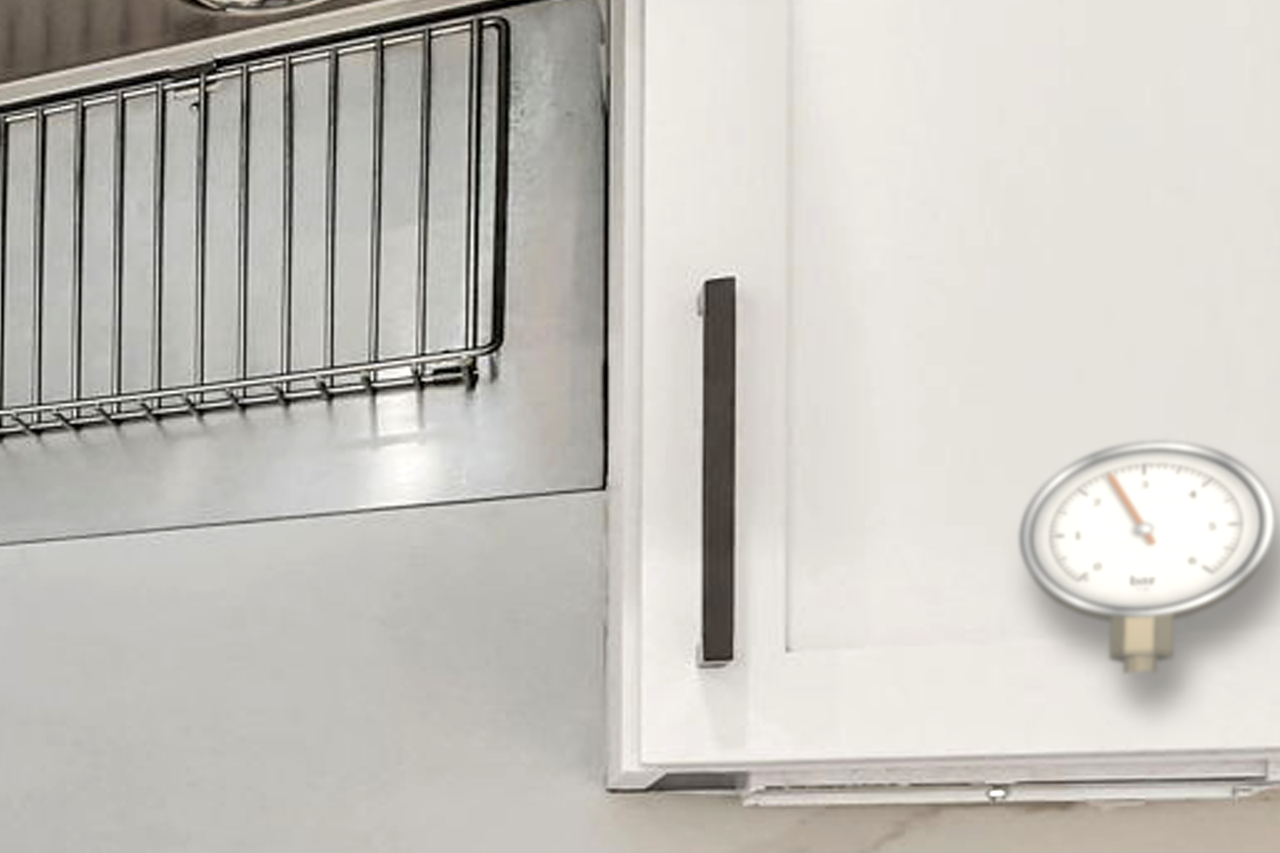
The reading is 2.5 bar
